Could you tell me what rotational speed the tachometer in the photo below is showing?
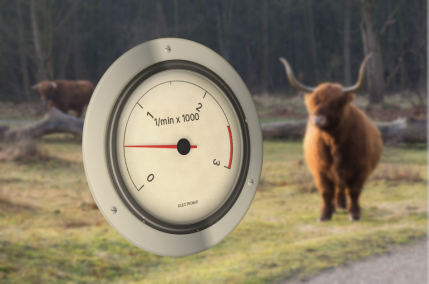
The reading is 500 rpm
